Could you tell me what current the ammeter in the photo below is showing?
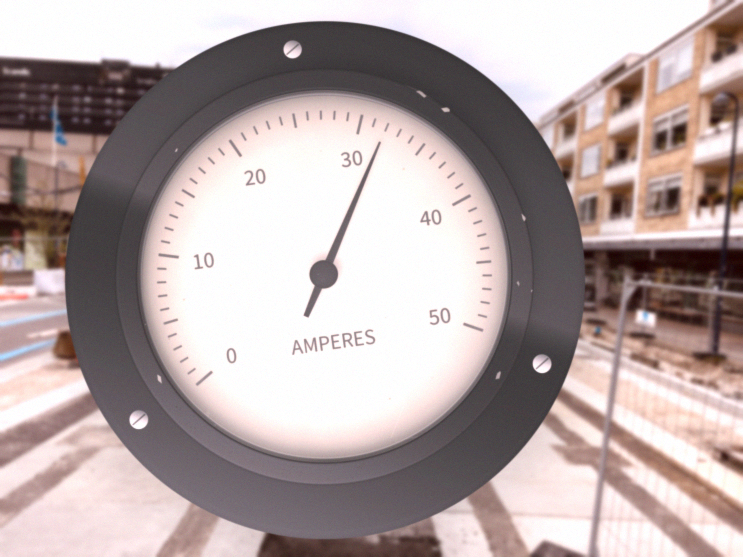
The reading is 32 A
